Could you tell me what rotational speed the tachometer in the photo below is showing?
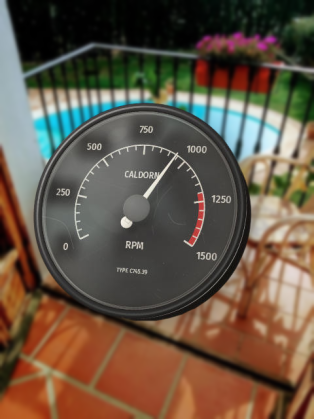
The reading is 950 rpm
